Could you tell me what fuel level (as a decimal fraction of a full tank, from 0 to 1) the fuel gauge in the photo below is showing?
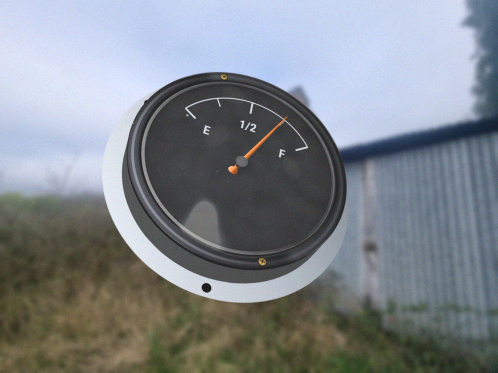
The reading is 0.75
